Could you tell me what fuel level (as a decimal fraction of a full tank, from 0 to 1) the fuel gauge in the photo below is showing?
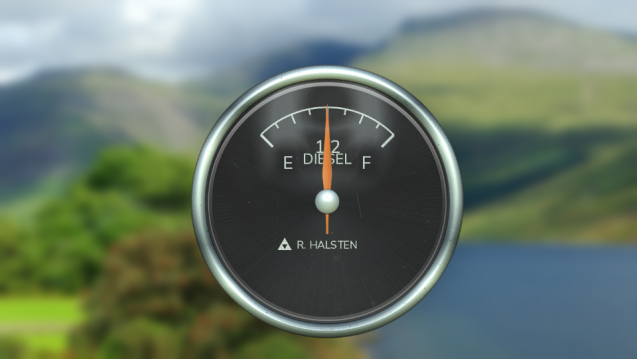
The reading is 0.5
